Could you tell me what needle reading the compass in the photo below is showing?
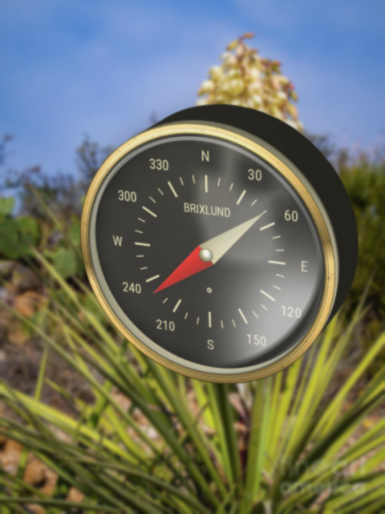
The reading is 230 °
